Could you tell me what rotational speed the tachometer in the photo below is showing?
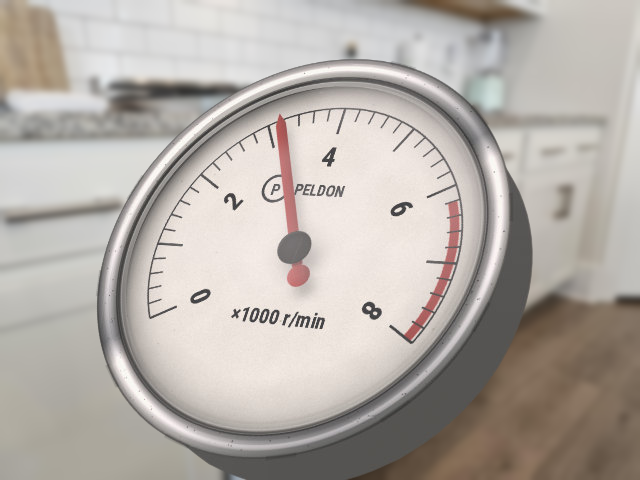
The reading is 3200 rpm
